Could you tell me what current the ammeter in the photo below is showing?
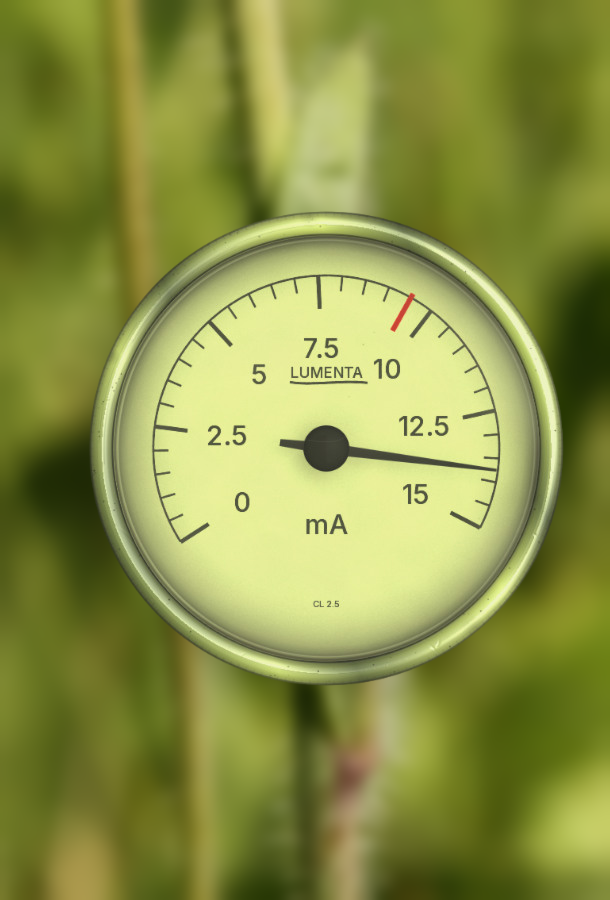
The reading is 13.75 mA
